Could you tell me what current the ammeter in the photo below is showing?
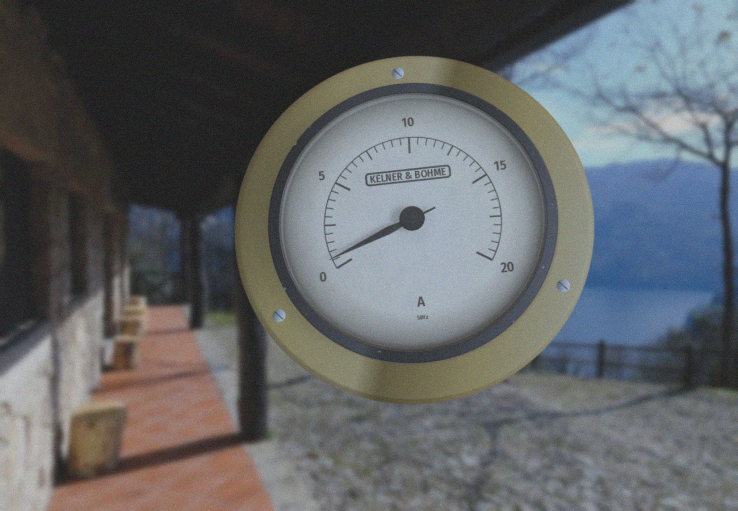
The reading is 0.5 A
